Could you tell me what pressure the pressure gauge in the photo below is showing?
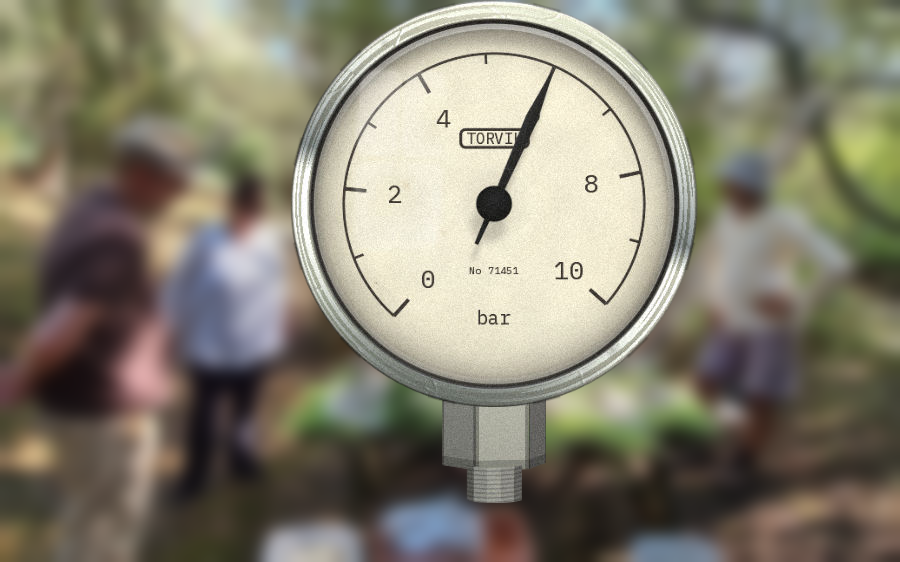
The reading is 6 bar
